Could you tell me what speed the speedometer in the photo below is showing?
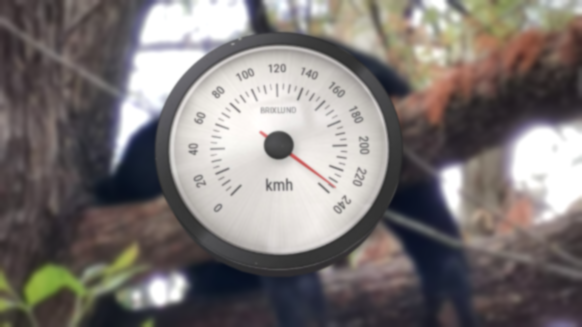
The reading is 235 km/h
